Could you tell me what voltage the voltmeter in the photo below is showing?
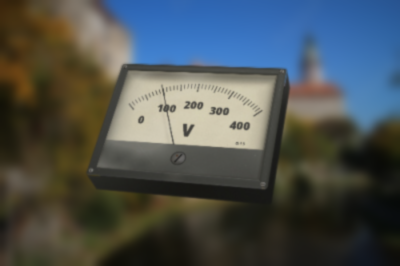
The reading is 100 V
